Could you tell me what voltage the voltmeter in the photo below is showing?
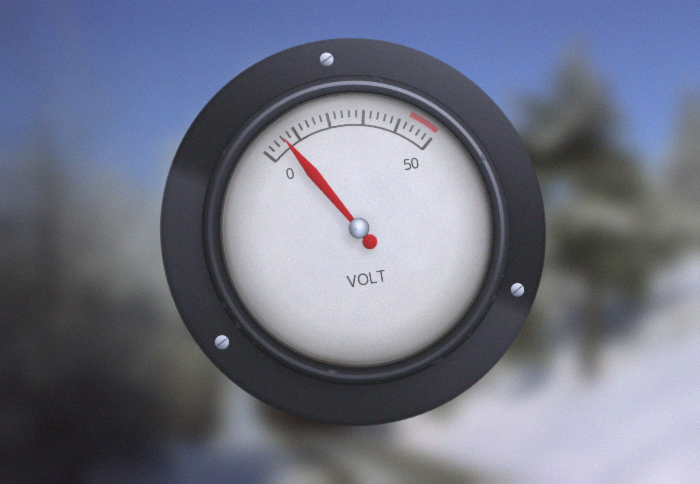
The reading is 6 V
